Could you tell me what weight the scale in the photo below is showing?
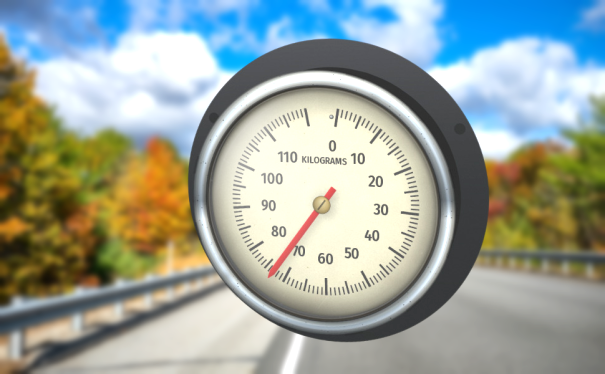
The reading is 73 kg
